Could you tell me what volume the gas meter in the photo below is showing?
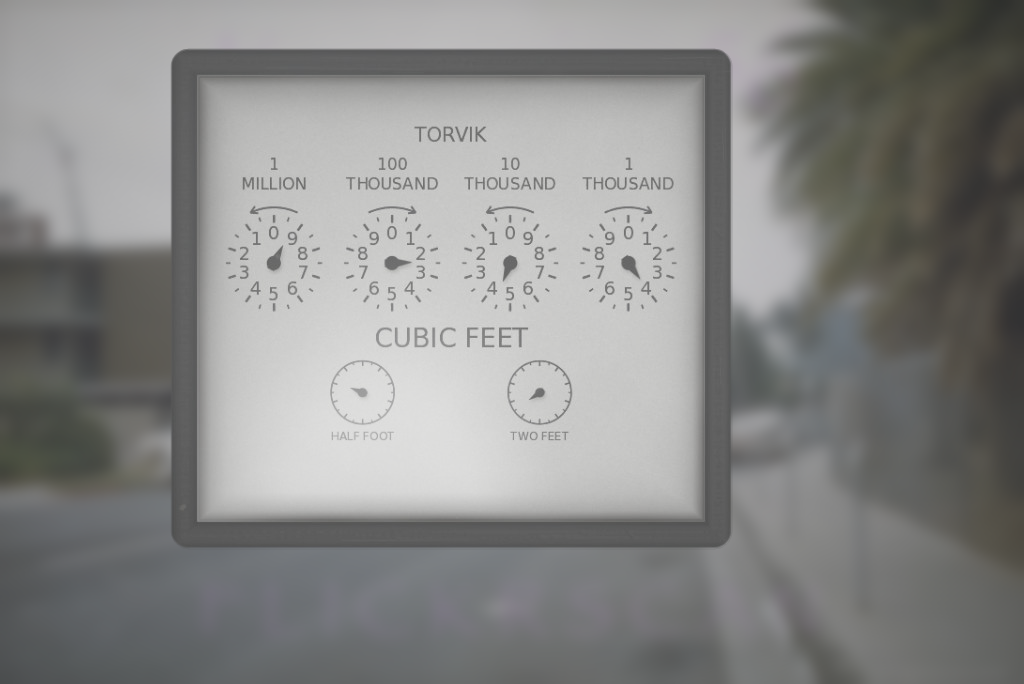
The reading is 924400 ft³
